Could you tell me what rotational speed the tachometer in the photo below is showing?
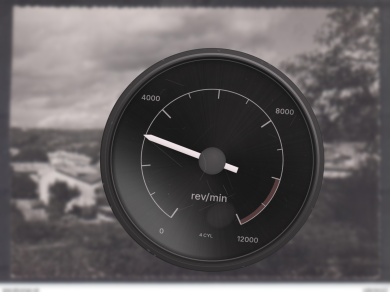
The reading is 3000 rpm
